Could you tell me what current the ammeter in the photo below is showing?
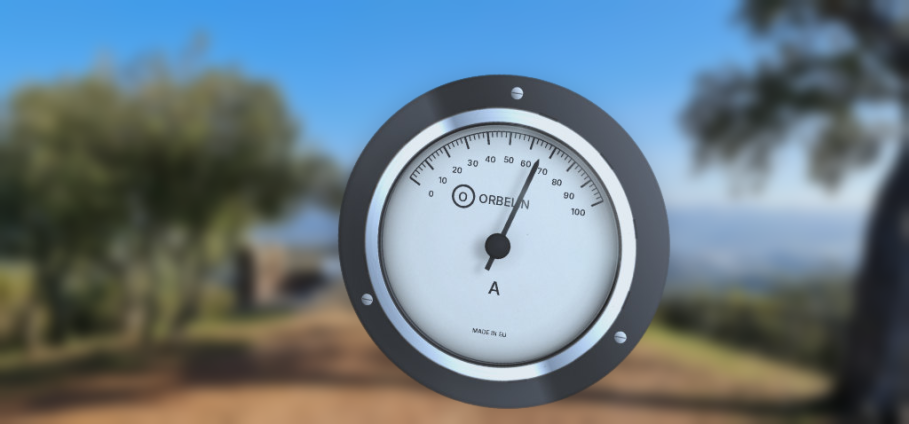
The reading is 66 A
